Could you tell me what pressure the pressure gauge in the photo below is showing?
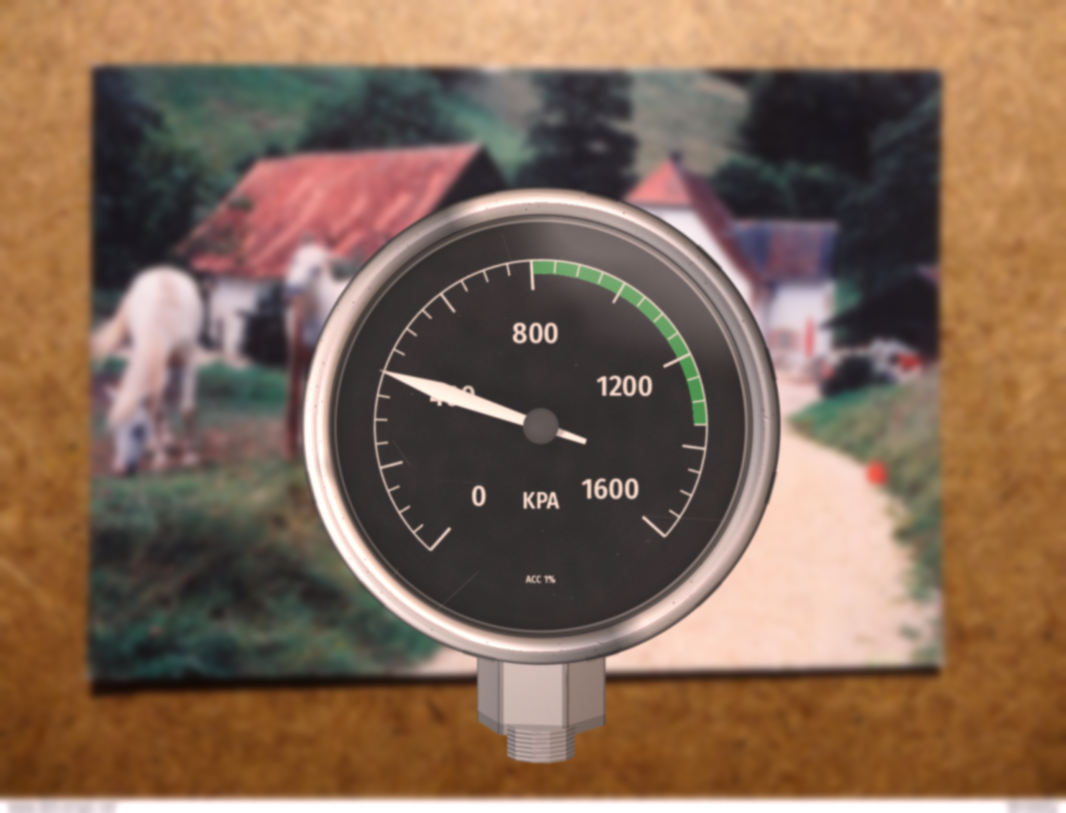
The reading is 400 kPa
